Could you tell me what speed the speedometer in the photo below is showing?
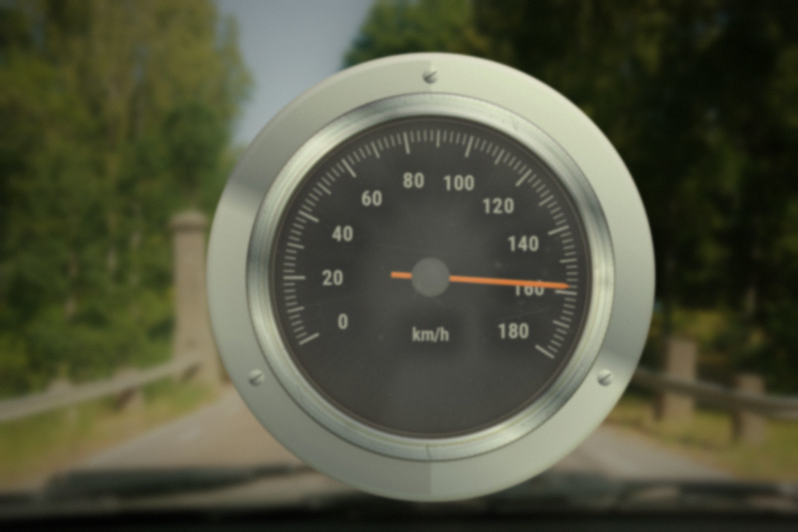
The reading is 158 km/h
